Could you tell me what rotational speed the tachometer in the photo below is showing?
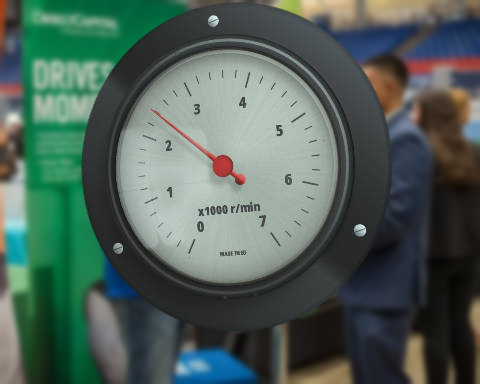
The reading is 2400 rpm
